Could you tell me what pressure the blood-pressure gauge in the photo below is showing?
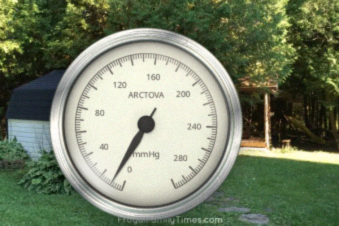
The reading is 10 mmHg
